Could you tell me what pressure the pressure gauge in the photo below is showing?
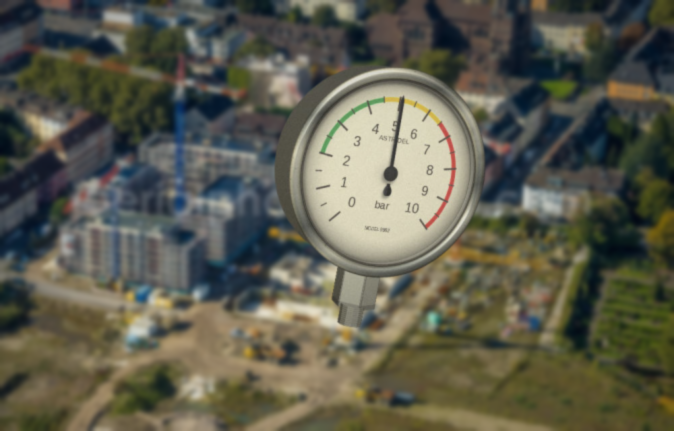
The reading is 5 bar
